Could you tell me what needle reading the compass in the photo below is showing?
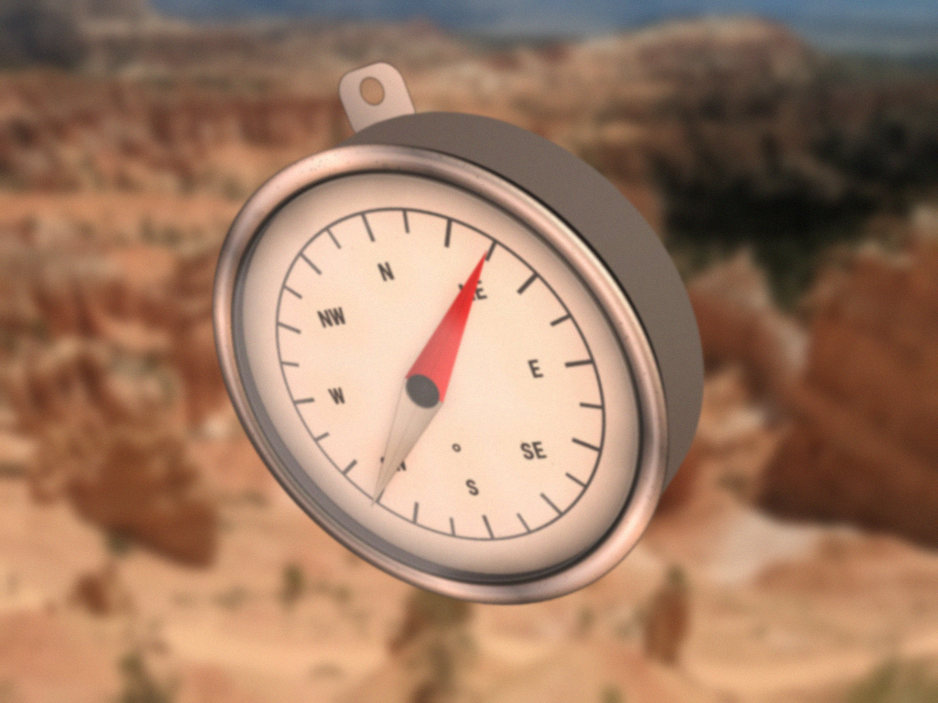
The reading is 45 °
